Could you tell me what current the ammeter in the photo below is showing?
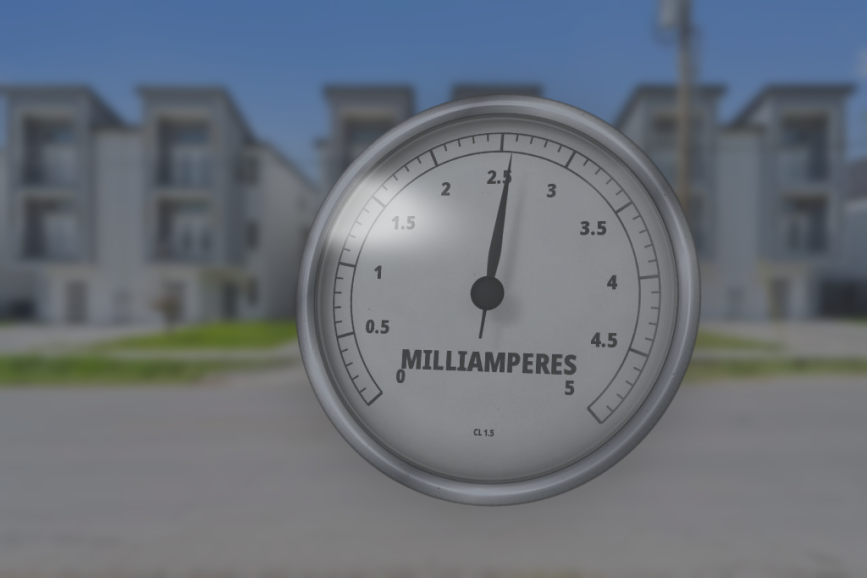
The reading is 2.6 mA
